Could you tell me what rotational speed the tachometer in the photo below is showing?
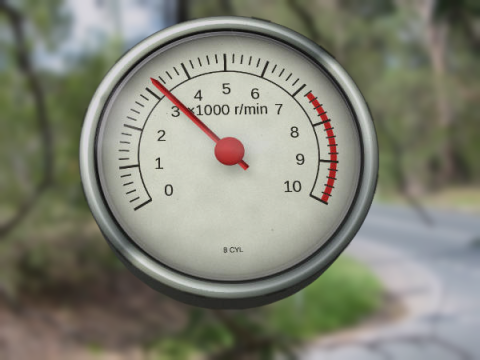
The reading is 3200 rpm
